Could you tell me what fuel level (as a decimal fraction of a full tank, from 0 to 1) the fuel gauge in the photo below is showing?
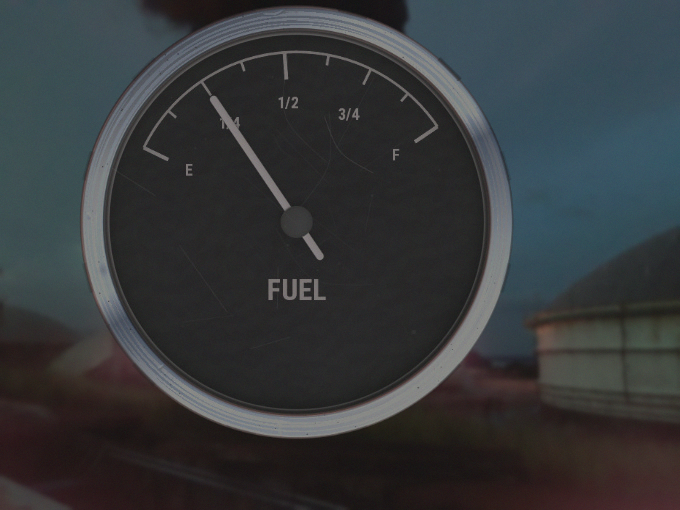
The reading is 0.25
